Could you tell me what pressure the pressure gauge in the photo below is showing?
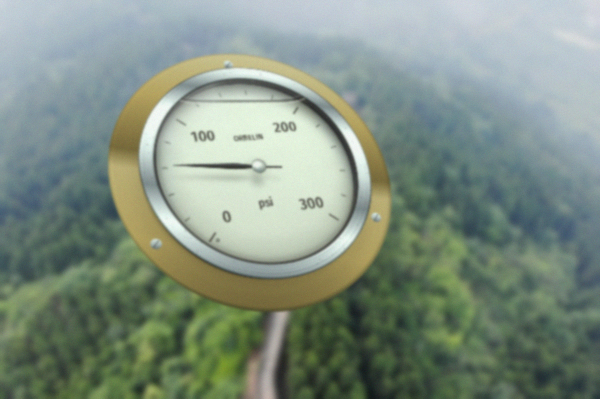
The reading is 60 psi
